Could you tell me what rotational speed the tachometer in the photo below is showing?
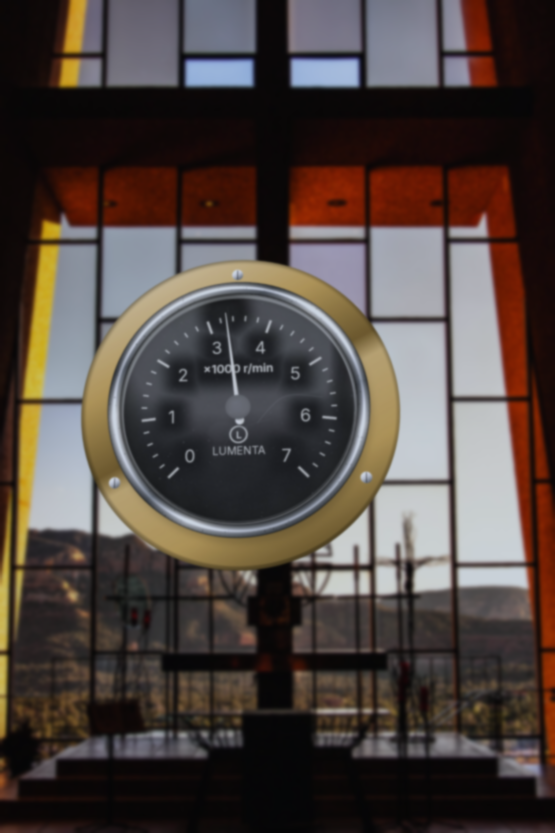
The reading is 3300 rpm
